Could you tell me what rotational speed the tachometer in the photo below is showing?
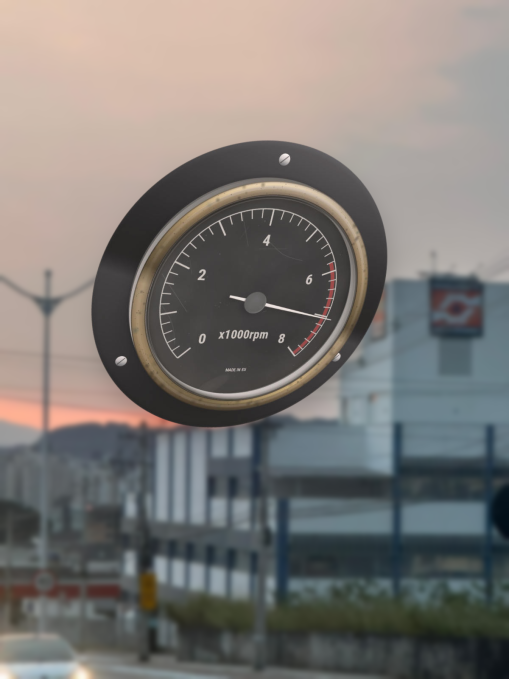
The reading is 7000 rpm
